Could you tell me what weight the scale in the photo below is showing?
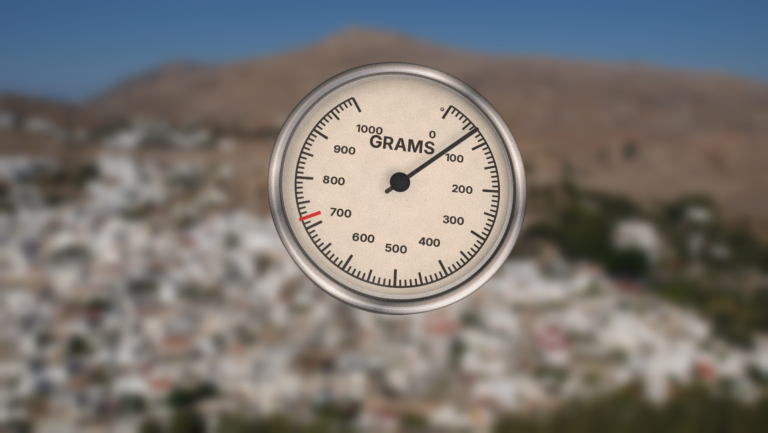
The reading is 70 g
